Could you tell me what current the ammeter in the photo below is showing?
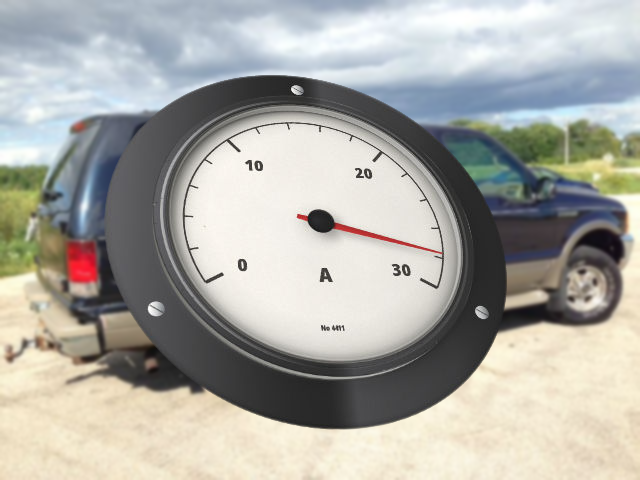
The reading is 28 A
